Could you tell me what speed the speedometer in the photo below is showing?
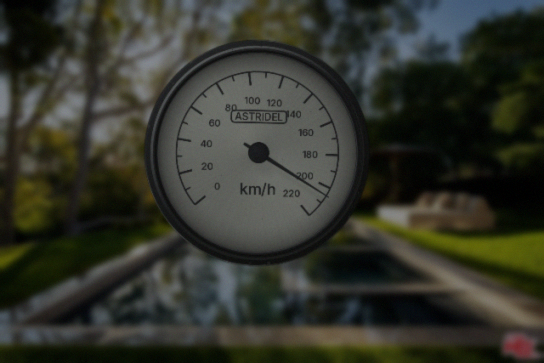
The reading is 205 km/h
